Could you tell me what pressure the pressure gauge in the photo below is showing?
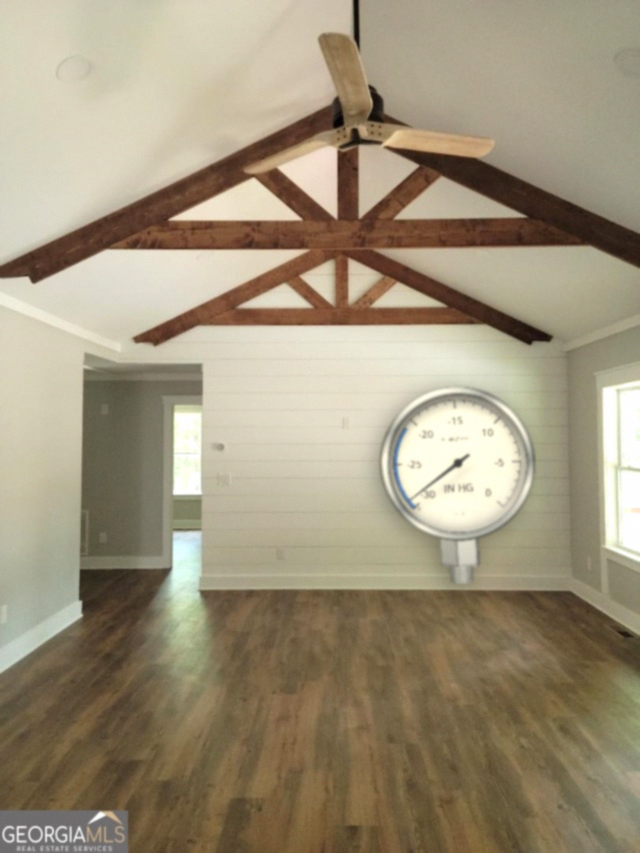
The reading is -29 inHg
